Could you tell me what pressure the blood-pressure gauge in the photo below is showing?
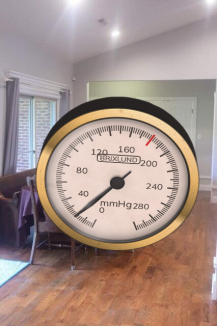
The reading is 20 mmHg
